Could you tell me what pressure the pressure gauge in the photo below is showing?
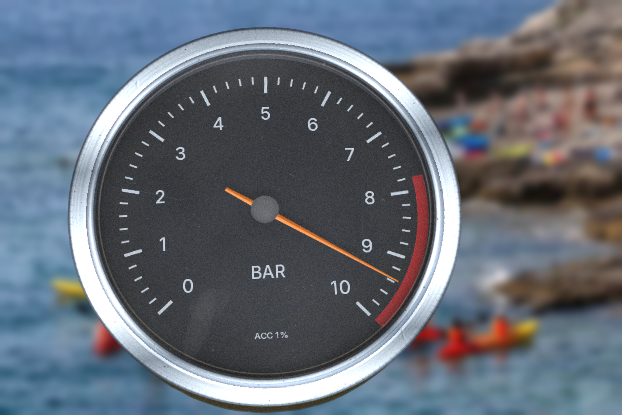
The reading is 9.4 bar
